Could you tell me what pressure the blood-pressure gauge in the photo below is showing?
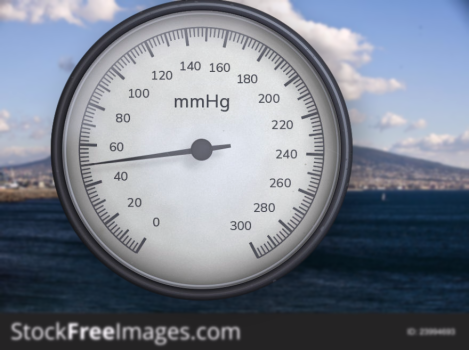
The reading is 50 mmHg
